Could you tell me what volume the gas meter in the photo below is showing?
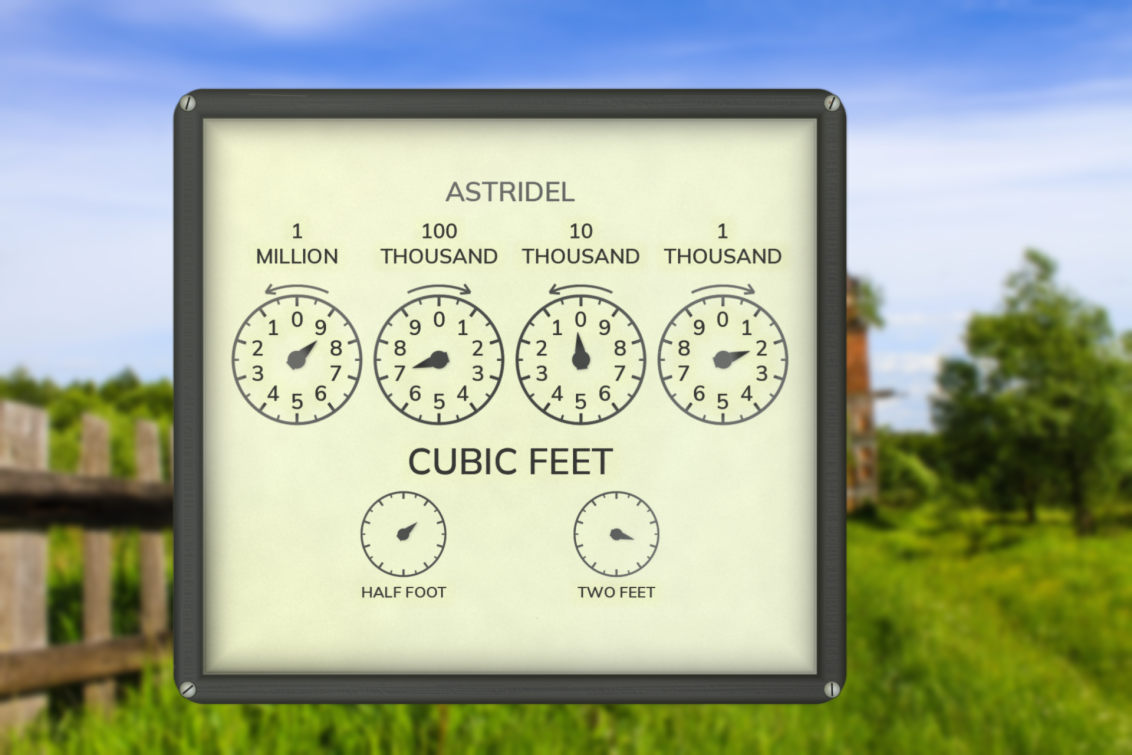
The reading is 870200 ft³
